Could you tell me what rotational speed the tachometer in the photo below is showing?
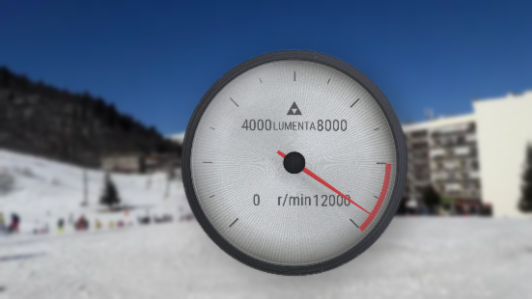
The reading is 11500 rpm
